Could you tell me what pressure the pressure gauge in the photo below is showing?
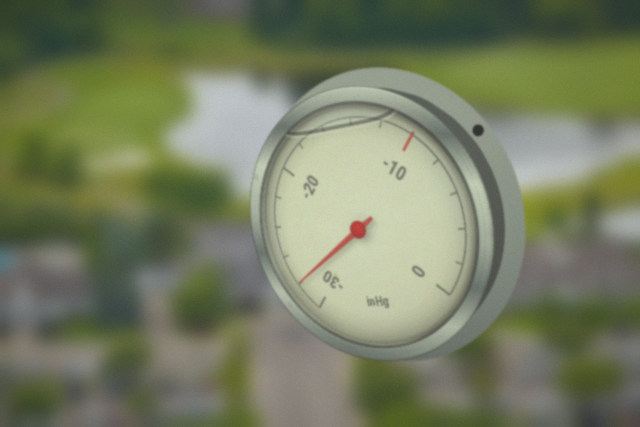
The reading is -28 inHg
